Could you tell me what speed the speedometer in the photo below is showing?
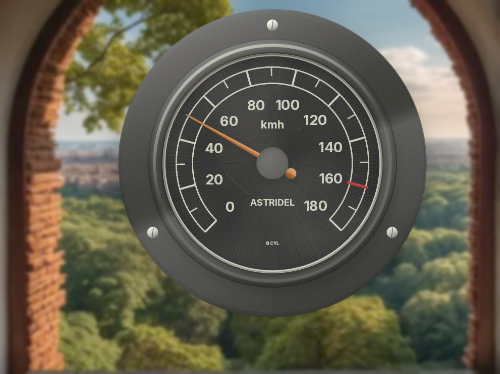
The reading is 50 km/h
